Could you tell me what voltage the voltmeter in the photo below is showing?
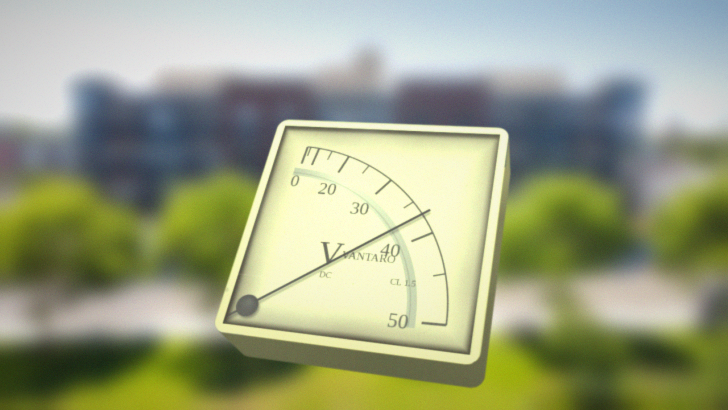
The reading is 37.5 V
